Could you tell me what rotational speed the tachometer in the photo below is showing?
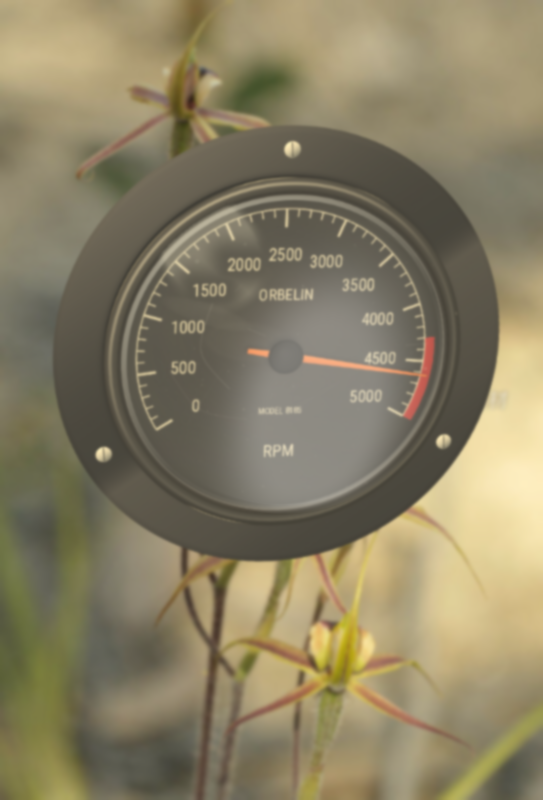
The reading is 4600 rpm
